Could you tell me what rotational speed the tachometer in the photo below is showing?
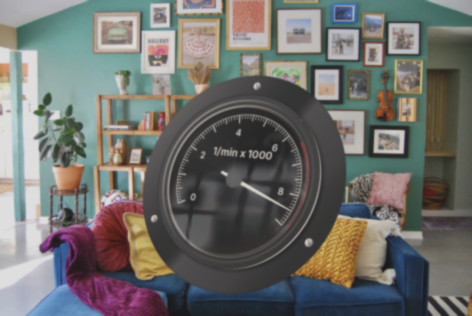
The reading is 8500 rpm
